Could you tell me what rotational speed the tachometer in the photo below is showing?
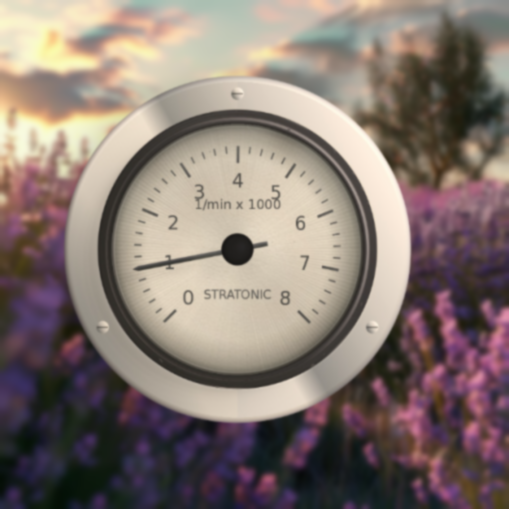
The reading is 1000 rpm
